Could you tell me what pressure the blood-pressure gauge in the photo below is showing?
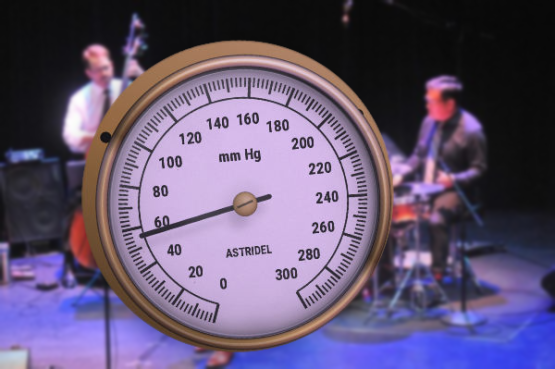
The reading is 56 mmHg
